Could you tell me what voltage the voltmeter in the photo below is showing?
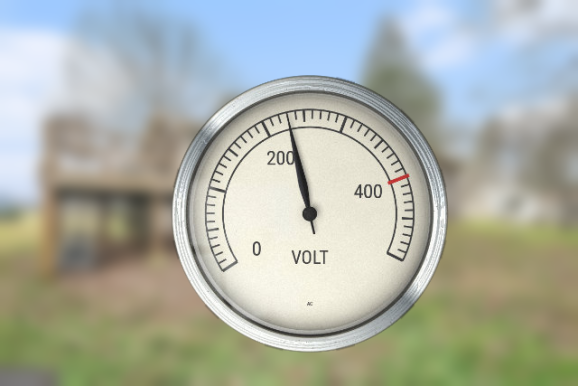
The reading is 230 V
